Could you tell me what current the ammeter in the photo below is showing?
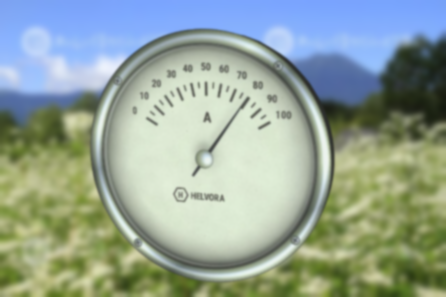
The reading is 80 A
